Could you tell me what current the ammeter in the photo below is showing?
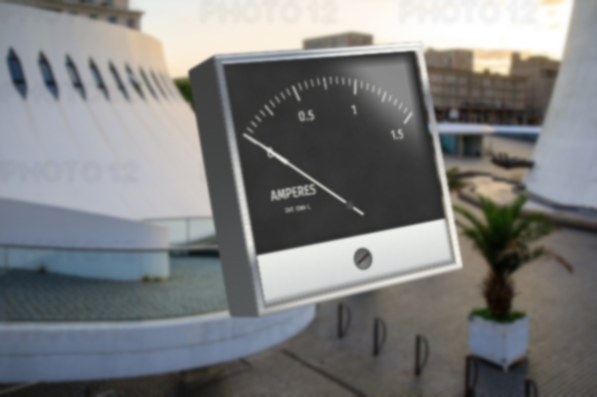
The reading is 0 A
